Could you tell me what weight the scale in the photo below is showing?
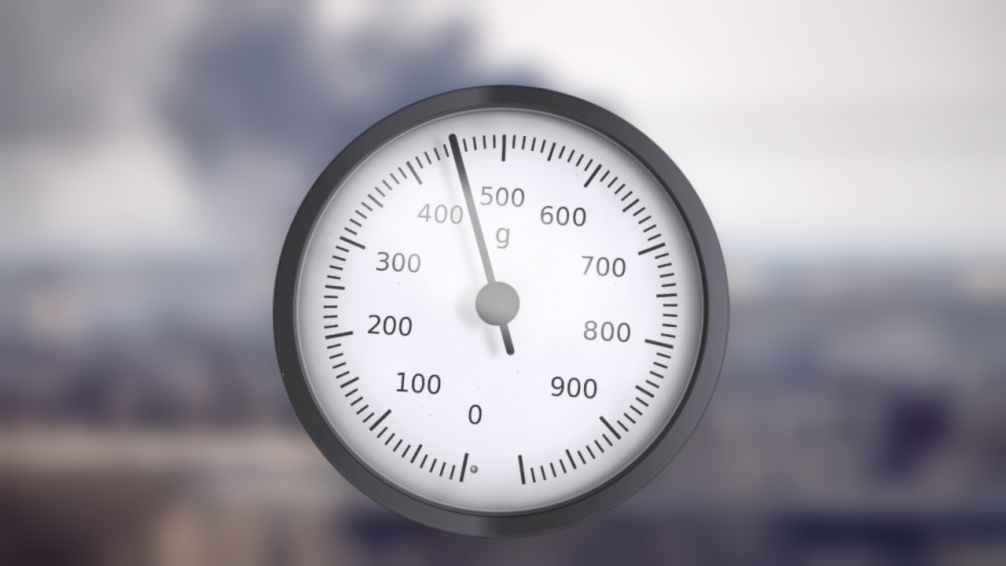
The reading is 450 g
